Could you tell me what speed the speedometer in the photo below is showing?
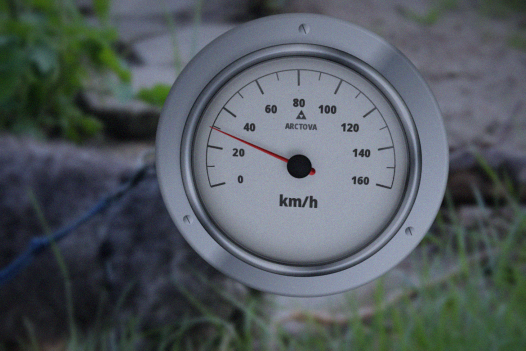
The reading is 30 km/h
